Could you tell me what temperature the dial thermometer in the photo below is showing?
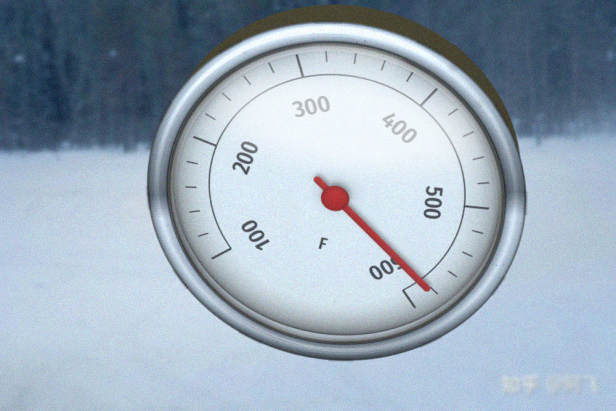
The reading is 580 °F
